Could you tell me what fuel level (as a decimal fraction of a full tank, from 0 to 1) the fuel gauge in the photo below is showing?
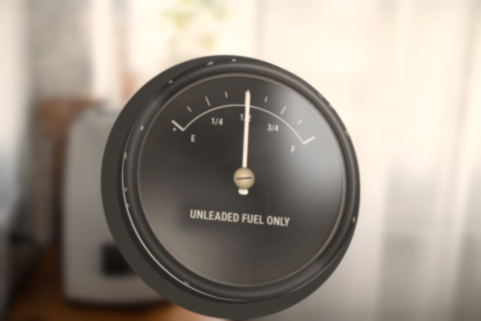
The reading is 0.5
